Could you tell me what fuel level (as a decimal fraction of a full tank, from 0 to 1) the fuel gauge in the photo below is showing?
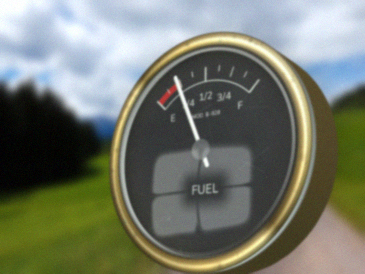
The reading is 0.25
